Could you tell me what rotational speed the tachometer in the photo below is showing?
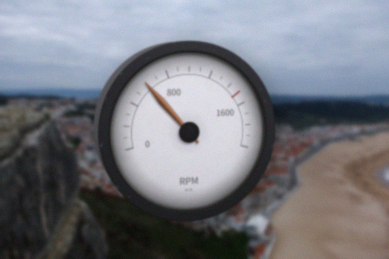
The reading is 600 rpm
